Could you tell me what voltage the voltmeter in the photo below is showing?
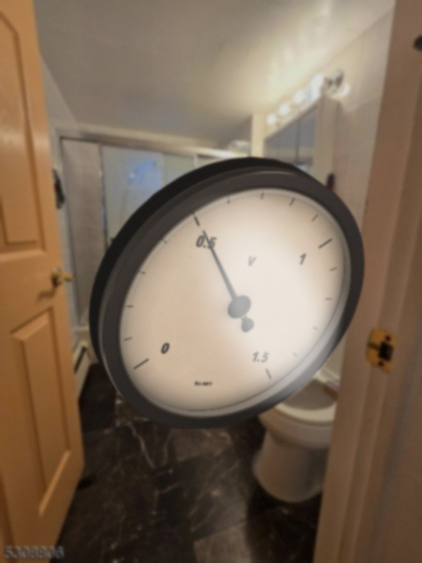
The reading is 0.5 V
